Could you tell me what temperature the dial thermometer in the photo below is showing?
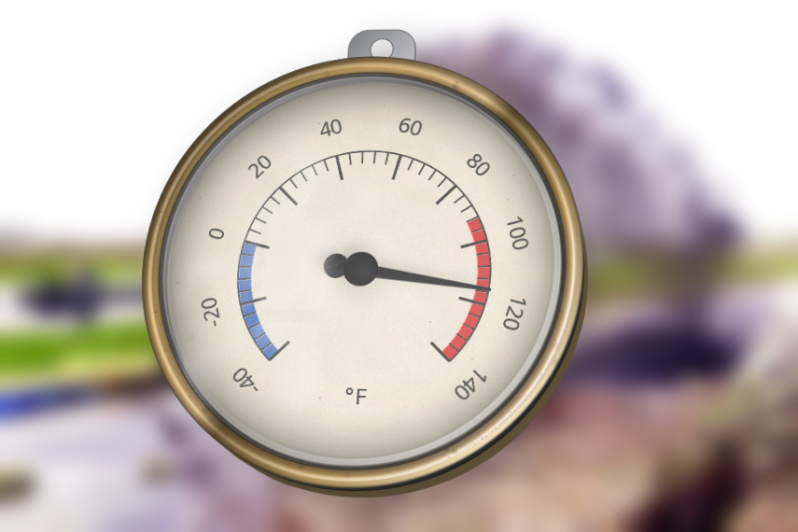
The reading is 116 °F
